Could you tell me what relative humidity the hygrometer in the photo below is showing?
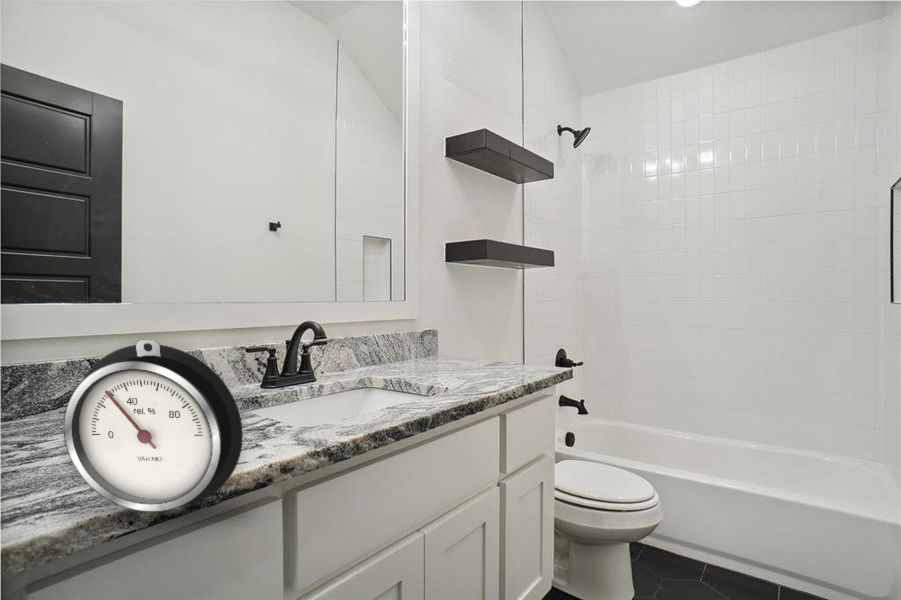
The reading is 30 %
